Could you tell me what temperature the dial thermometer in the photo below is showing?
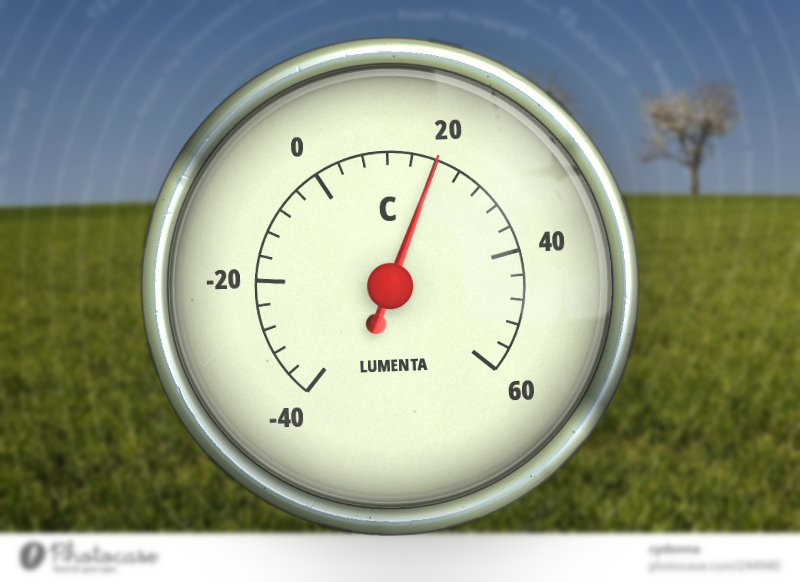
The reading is 20 °C
